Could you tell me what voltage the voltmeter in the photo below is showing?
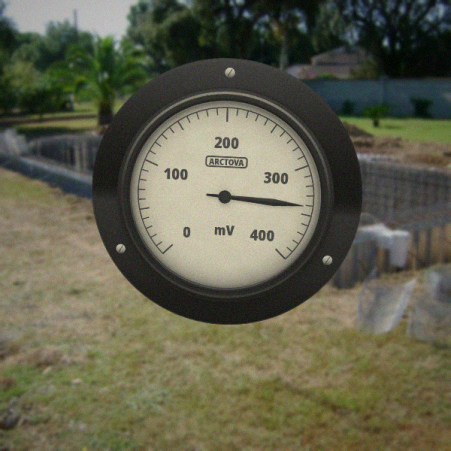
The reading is 340 mV
